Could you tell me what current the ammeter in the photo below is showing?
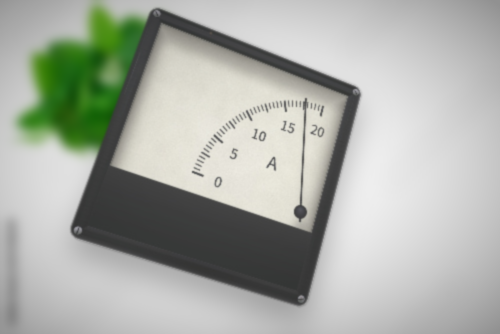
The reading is 17.5 A
